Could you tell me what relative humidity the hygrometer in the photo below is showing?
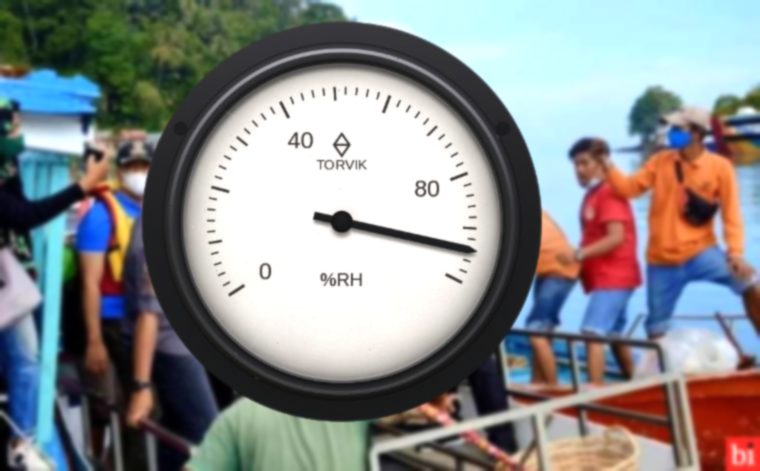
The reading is 94 %
